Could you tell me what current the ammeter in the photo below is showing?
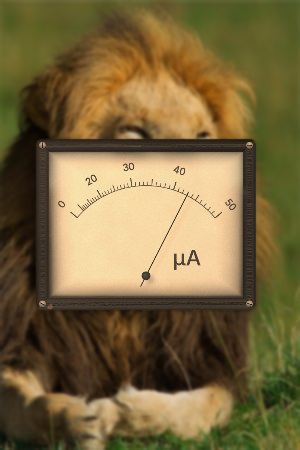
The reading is 43 µA
